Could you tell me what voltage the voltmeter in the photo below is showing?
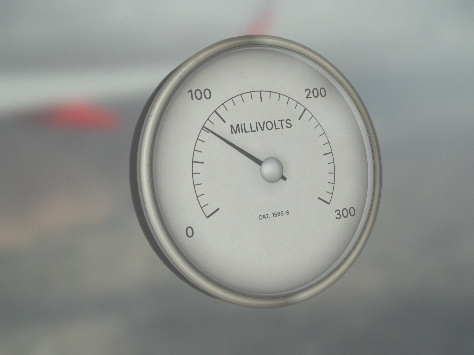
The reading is 80 mV
